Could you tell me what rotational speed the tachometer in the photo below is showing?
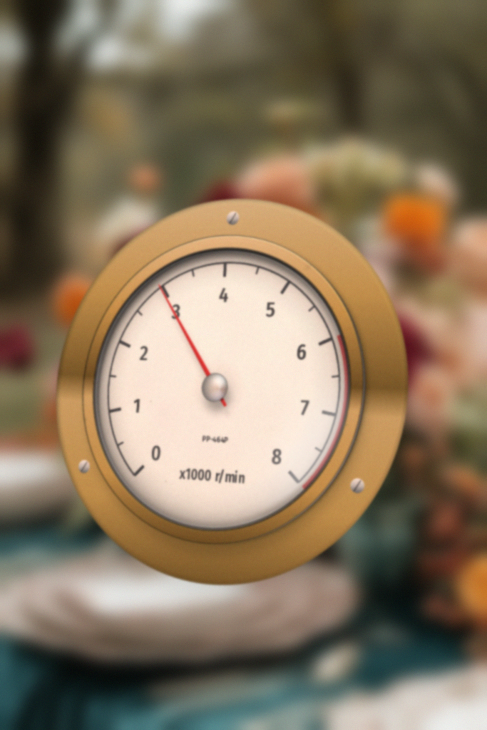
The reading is 3000 rpm
